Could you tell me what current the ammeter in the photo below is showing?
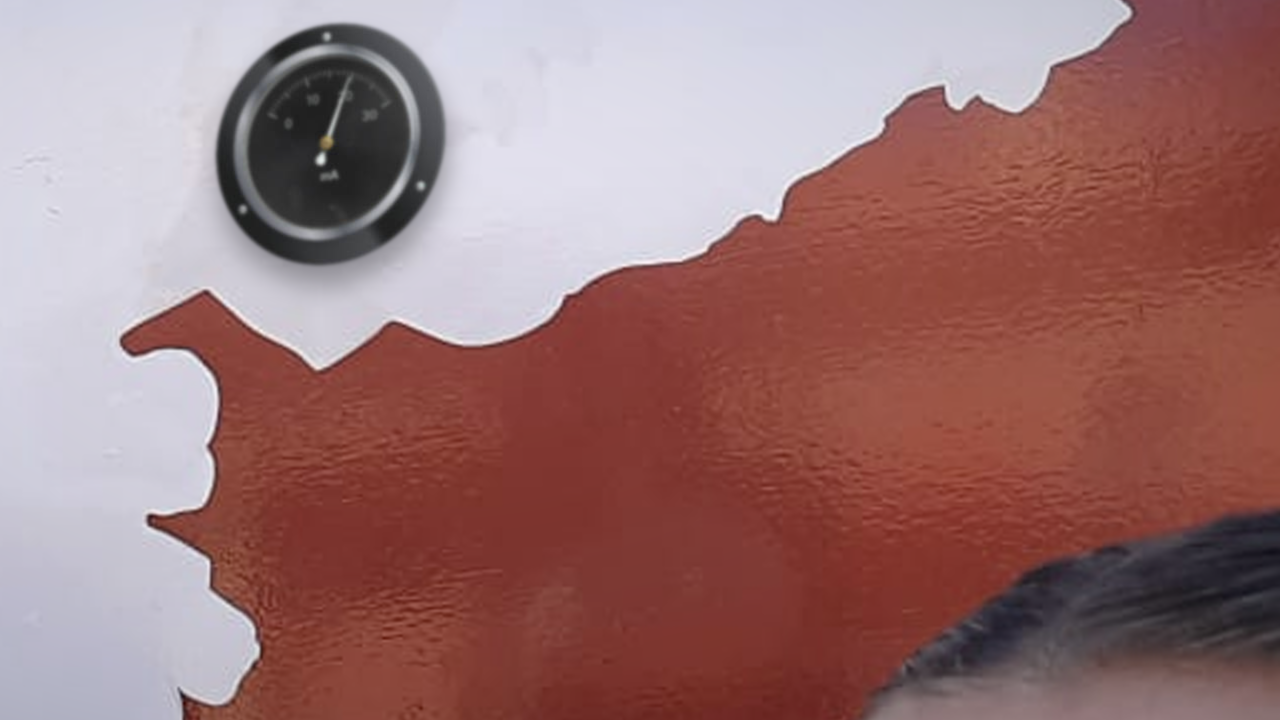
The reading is 20 mA
